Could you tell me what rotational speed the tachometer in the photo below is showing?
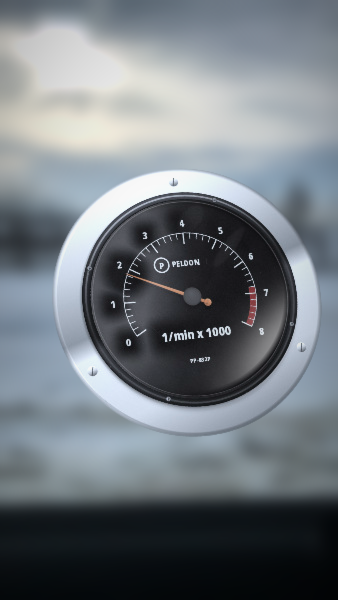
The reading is 1800 rpm
